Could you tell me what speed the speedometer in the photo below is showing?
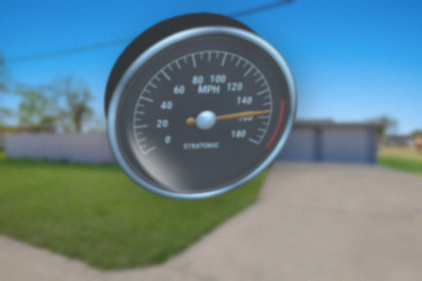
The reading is 155 mph
